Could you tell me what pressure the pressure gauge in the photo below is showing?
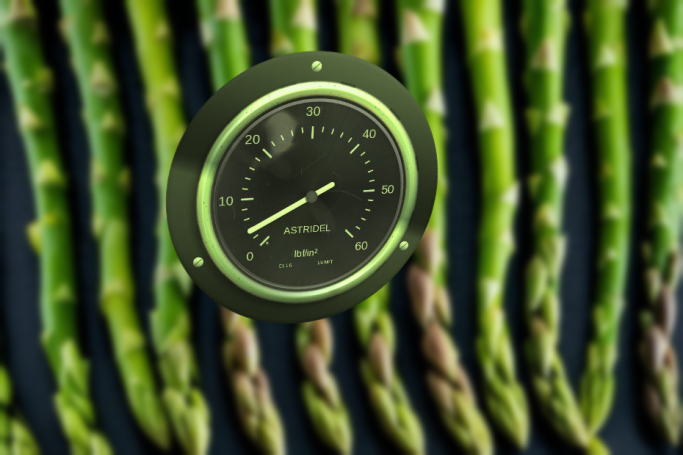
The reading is 4 psi
